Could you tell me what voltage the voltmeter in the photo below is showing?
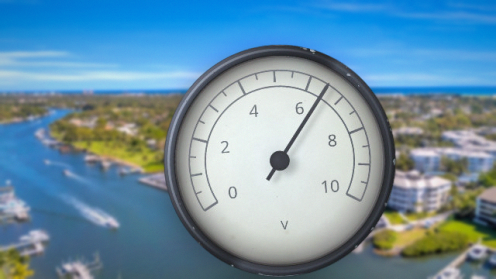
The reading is 6.5 V
